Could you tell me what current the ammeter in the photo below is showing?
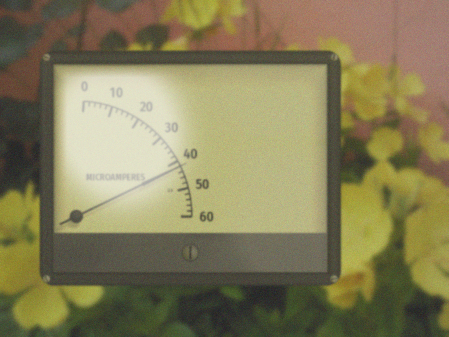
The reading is 42 µA
